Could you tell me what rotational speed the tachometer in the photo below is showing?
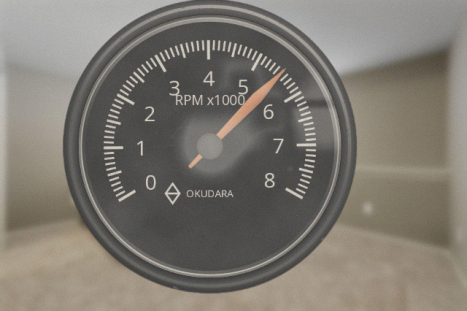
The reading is 5500 rpm
